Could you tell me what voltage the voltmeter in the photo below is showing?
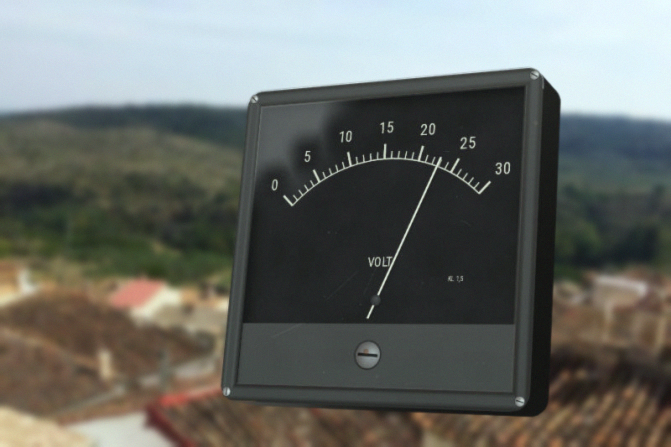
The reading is 23 V
